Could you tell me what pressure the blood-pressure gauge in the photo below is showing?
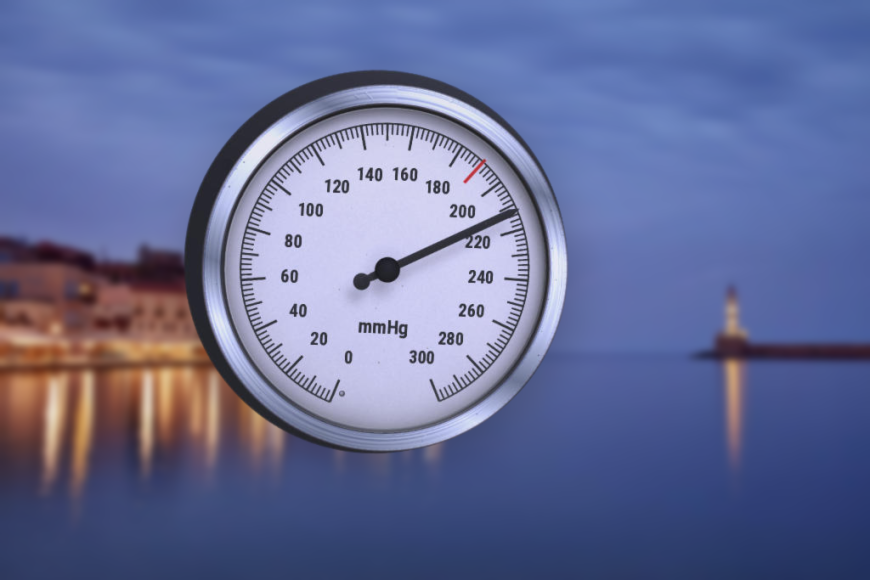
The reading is 212 mmHg
